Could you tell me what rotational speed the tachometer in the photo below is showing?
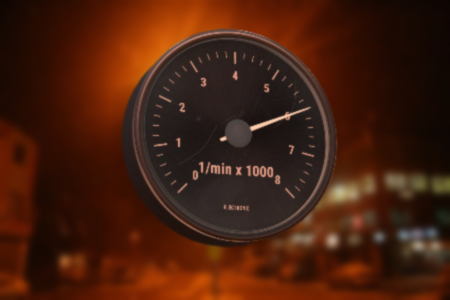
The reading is 6000 rpm
